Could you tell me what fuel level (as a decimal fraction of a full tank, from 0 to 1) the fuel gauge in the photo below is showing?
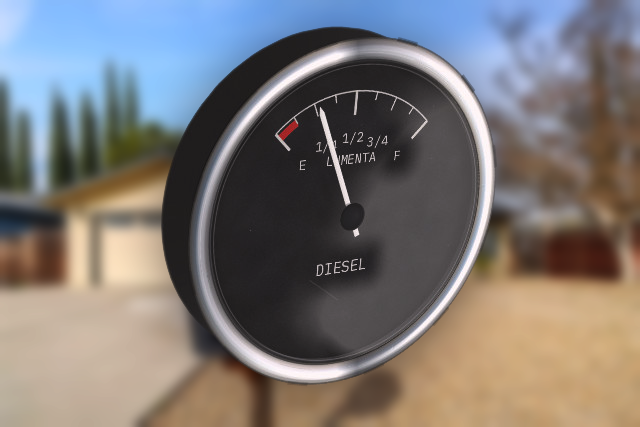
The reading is 0.25
